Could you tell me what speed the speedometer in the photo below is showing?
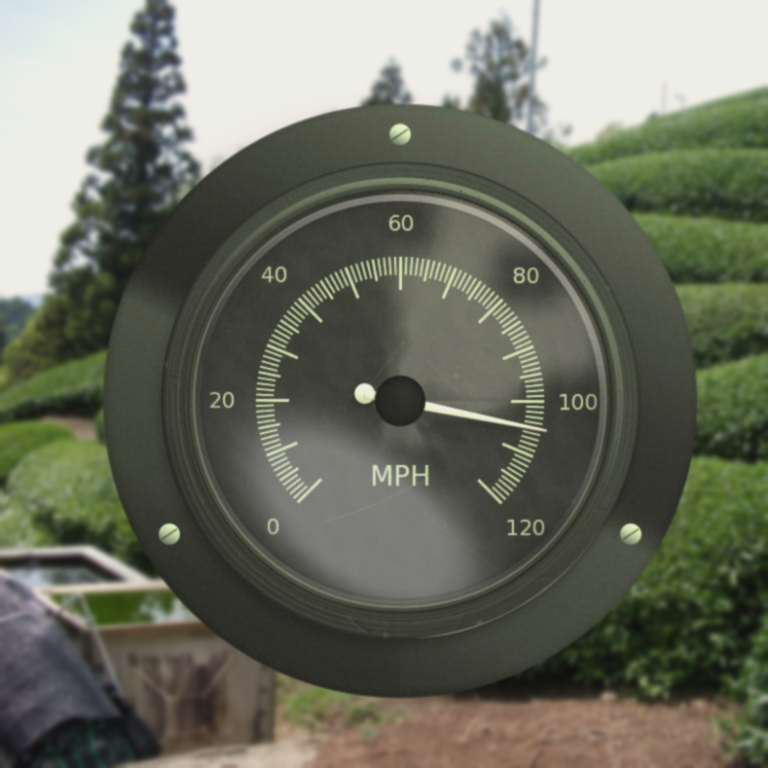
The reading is 105 mph
